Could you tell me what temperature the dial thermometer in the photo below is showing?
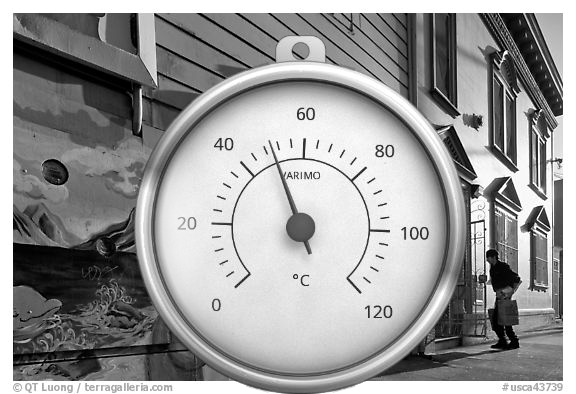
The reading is 50 °C
